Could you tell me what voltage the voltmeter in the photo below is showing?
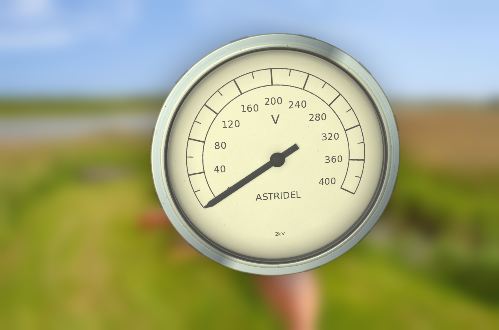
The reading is 0 V
